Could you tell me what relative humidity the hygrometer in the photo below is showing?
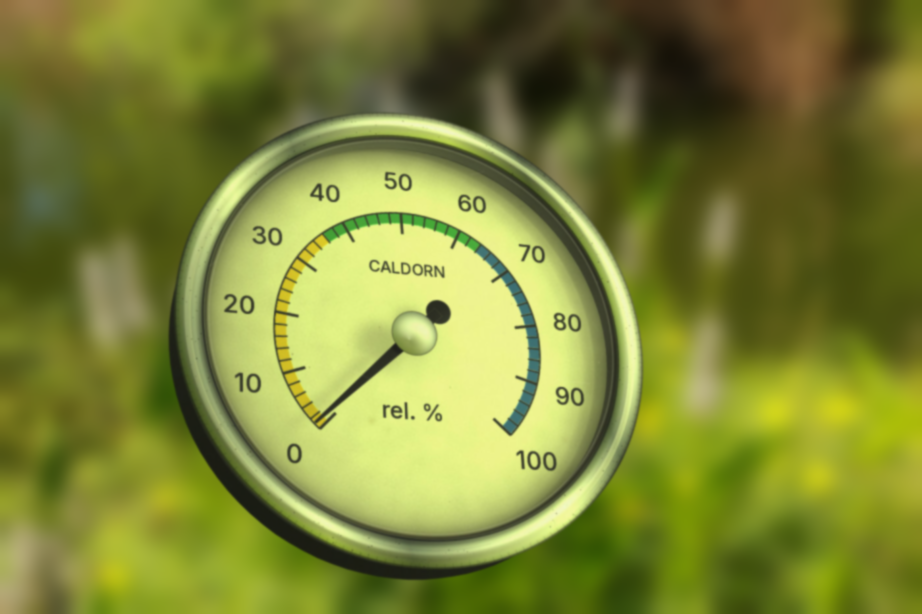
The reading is 1 %
